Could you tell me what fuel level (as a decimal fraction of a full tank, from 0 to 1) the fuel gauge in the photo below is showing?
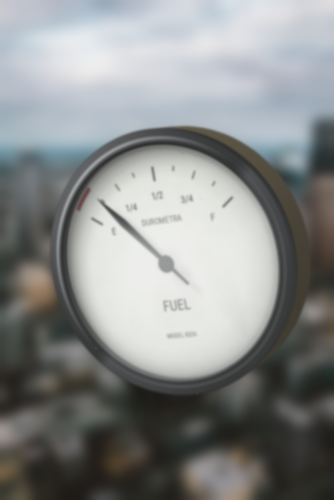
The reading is 0.125
